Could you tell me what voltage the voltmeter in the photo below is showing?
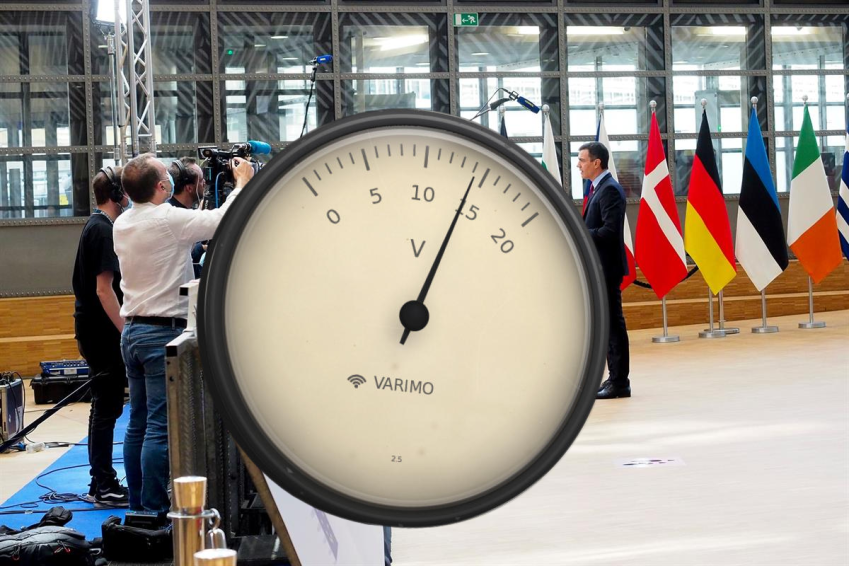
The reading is 14 V
